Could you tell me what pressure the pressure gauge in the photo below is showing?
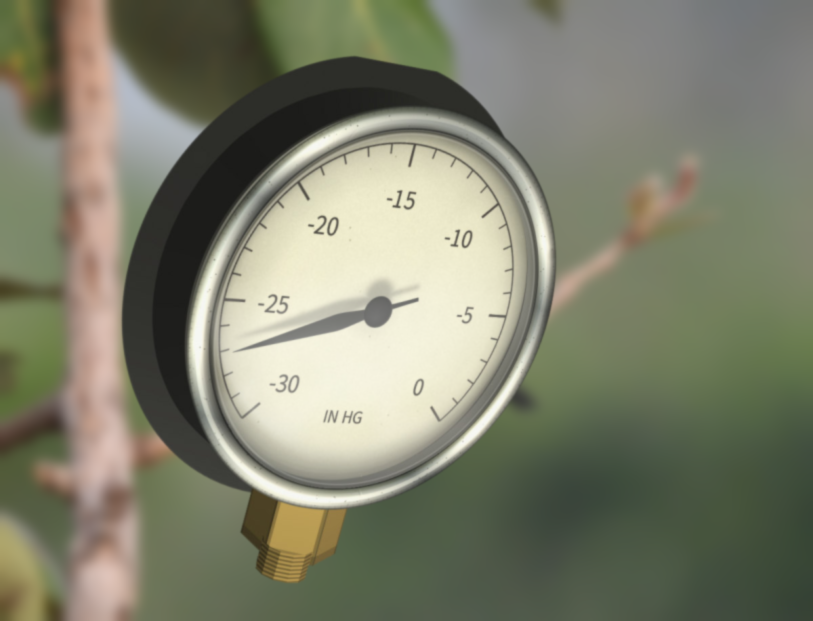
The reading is -27 inHg
